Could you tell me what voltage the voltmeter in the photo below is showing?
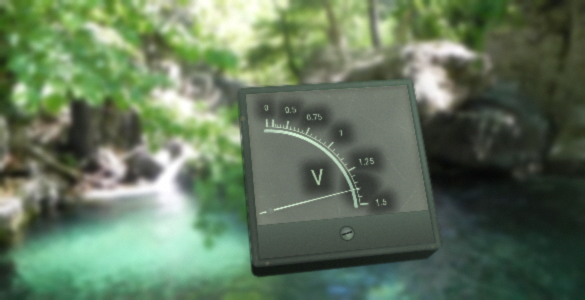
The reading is 1.4 V
